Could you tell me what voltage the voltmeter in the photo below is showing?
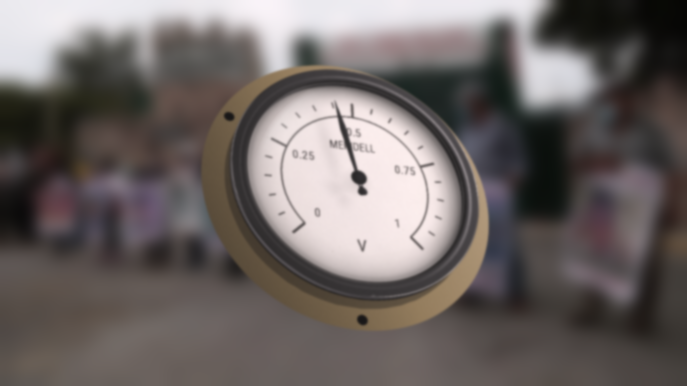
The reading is 0.45 V
